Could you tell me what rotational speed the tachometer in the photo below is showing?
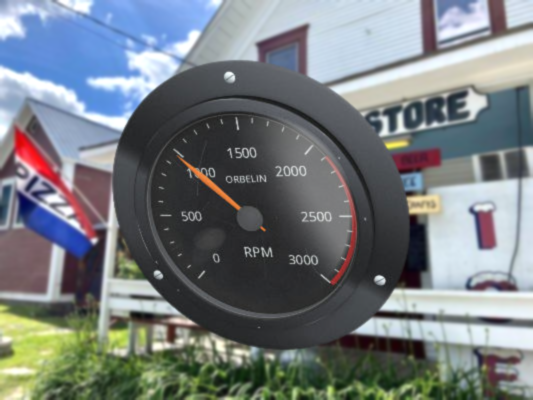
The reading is 1000 rpm
